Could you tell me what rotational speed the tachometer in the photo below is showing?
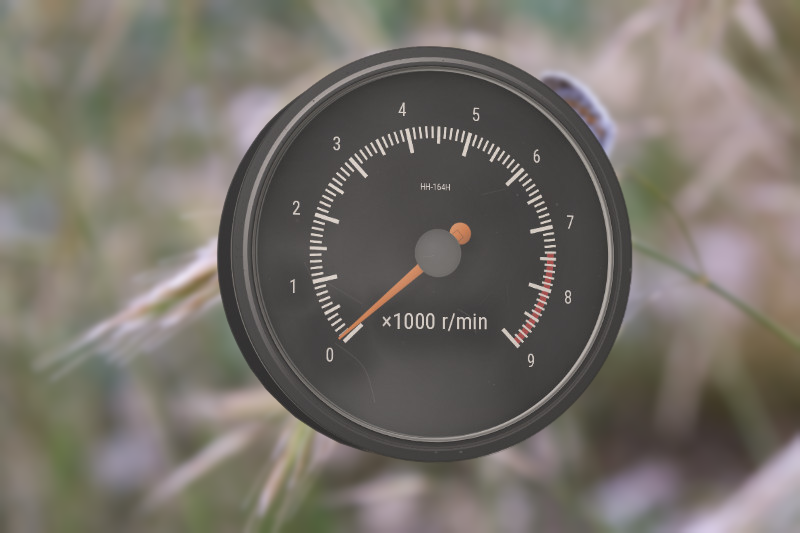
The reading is 100 rpm
